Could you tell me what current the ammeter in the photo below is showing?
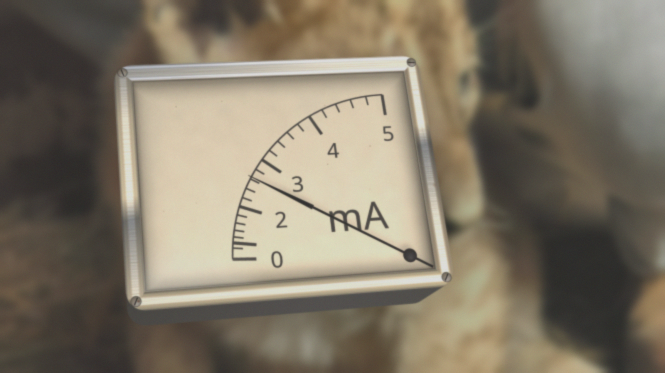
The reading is 2.6 mA
